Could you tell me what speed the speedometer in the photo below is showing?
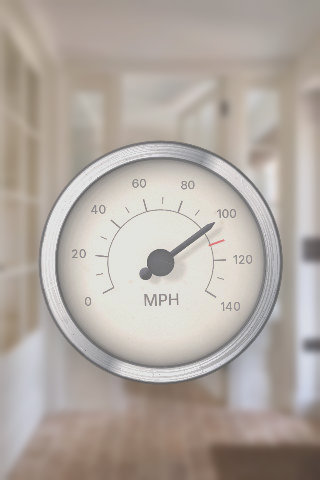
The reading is 100 mph
